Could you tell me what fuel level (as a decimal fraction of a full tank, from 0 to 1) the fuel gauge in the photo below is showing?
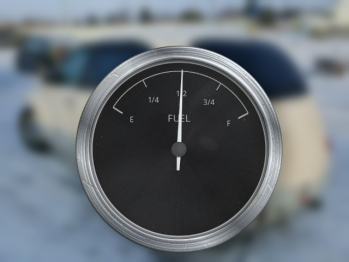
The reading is 0.5
